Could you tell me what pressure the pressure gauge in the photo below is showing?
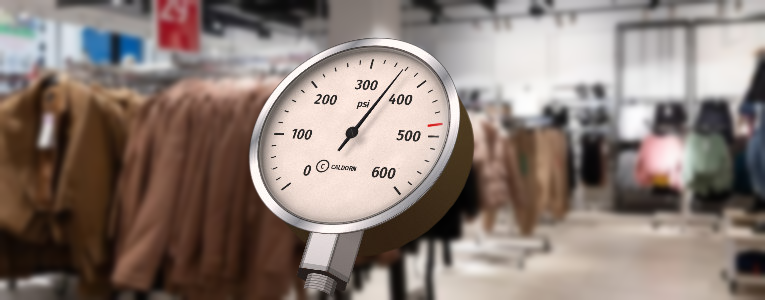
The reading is 360 psi
